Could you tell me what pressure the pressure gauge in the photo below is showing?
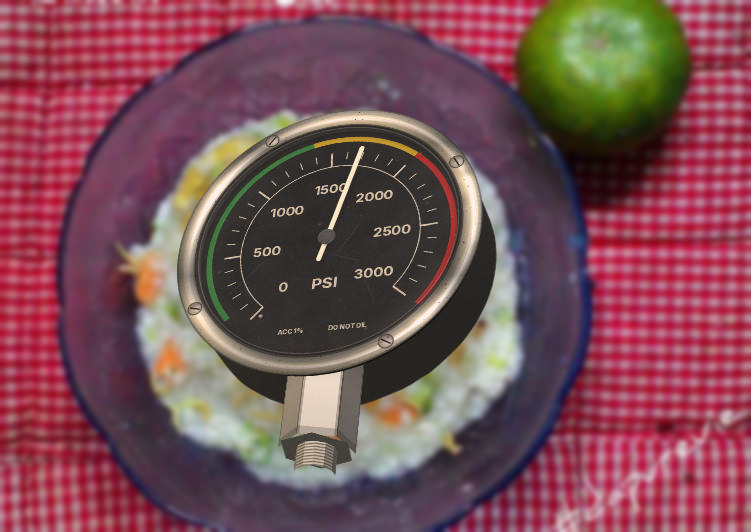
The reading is 1700 psi
